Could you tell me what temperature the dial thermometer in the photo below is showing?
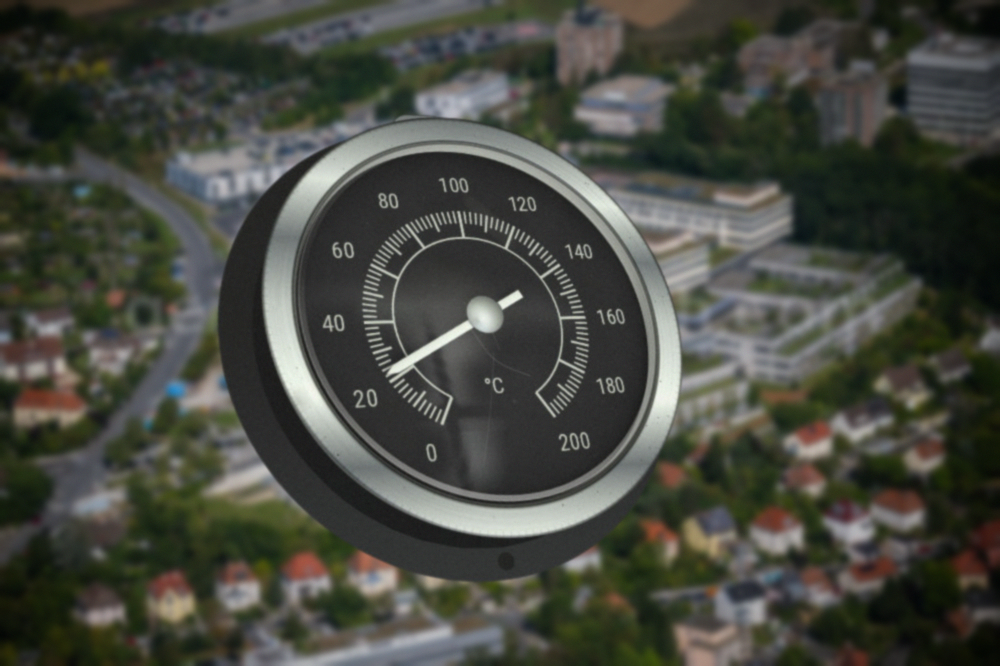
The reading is 22 °C
